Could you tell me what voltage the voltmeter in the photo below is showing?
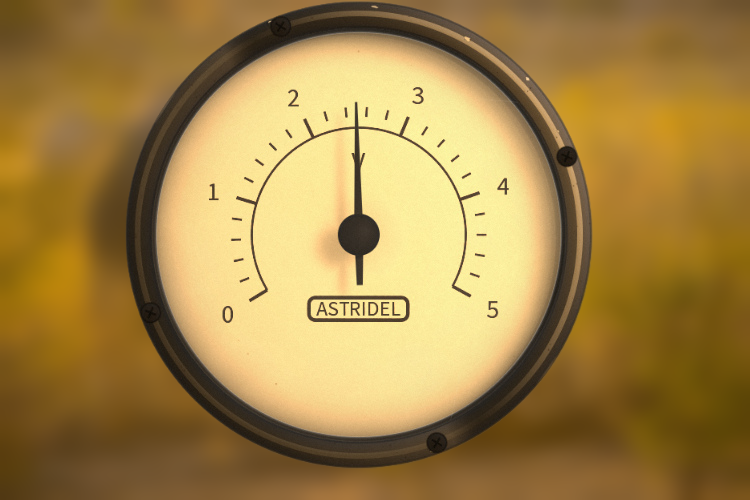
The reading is 2.5 V
